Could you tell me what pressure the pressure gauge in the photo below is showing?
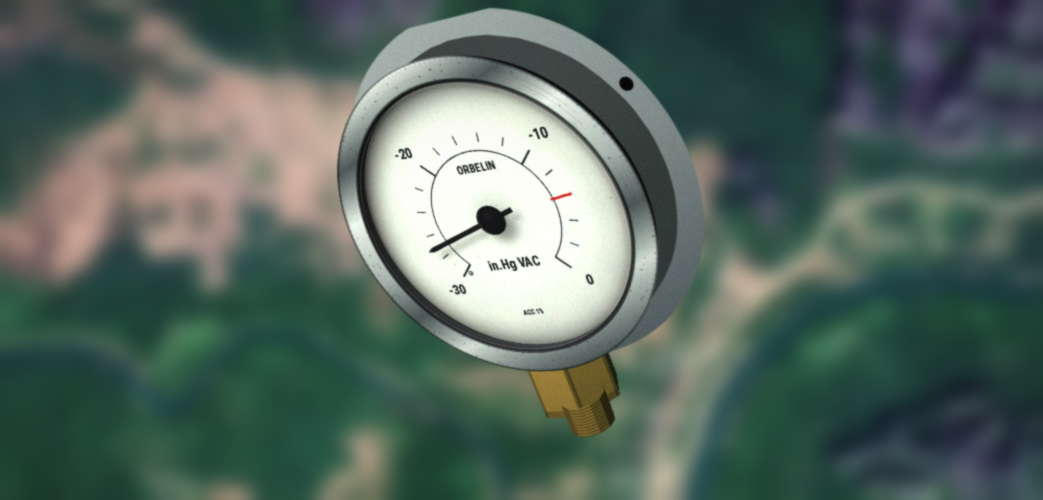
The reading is -27 inHg
